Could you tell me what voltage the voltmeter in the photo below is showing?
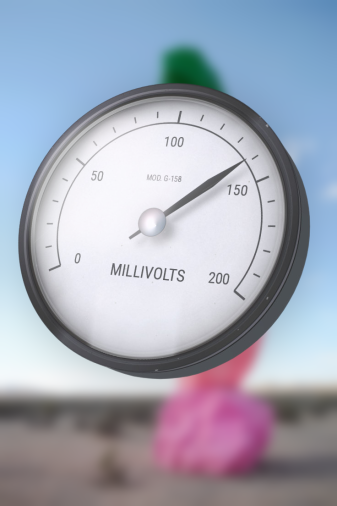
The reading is 140 mV
